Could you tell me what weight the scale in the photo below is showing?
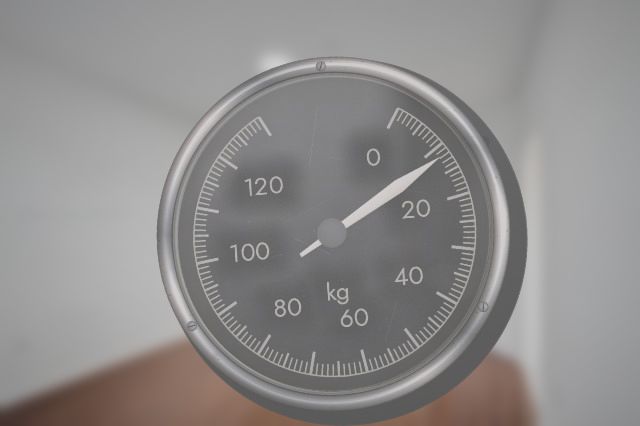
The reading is 12 kg
